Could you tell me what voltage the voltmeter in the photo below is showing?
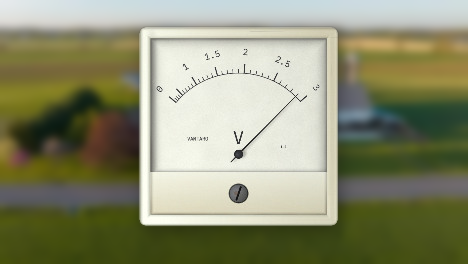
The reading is 2.9 V
